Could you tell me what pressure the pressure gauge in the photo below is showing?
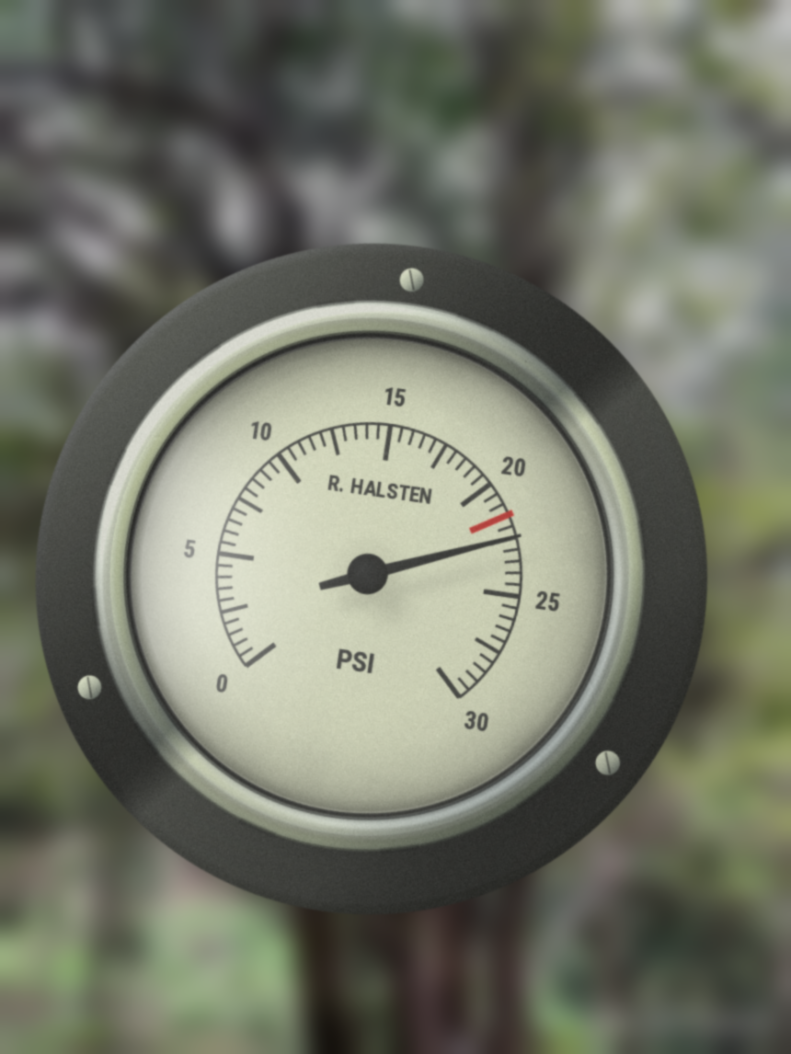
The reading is 22.5 psi
